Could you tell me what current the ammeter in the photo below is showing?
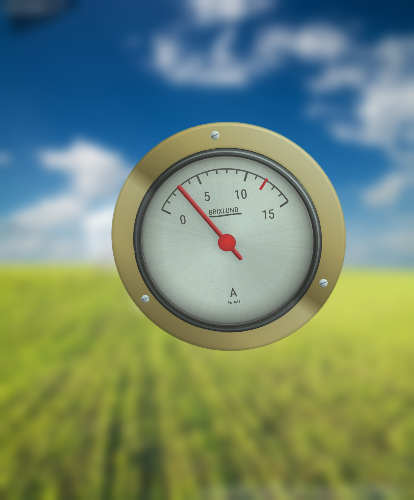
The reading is 3 A
